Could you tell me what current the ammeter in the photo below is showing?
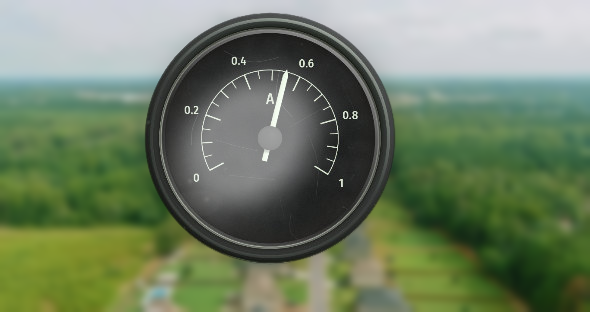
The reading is 0.55 A
